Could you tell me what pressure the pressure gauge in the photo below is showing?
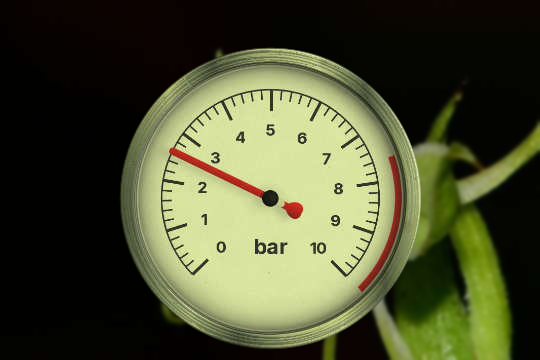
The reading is 2.6 bar
